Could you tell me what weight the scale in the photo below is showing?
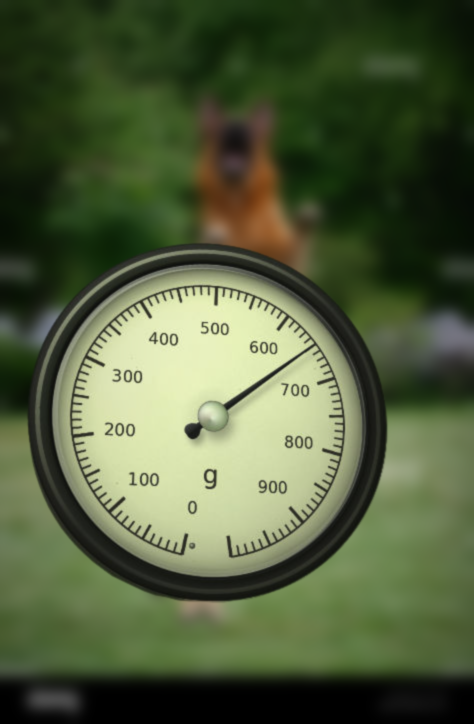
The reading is 650 g
